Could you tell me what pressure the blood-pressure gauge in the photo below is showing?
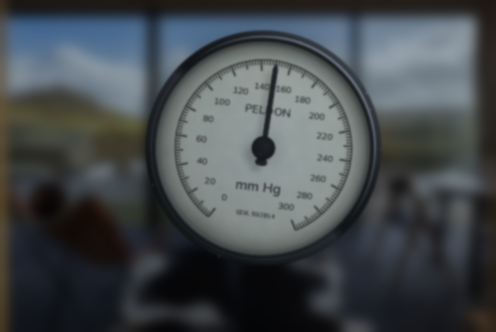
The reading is 150 mmHg
